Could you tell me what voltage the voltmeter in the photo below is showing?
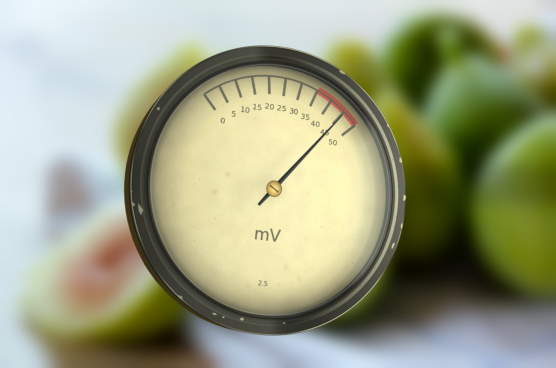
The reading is 45 mV
